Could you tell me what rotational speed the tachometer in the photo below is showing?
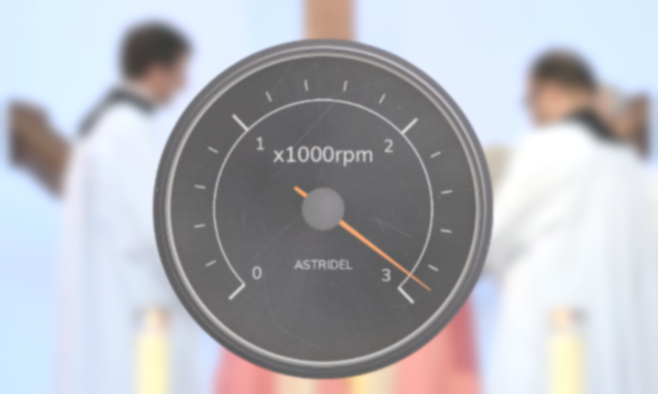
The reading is 2900 rpm
